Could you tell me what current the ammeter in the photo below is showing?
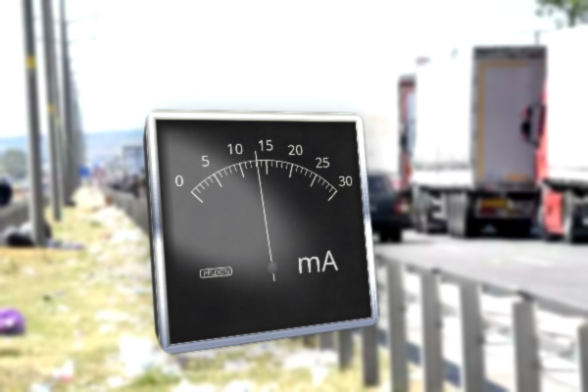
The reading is 13 mA
